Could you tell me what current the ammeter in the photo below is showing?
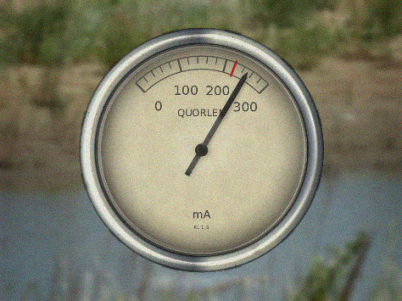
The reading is 250 mA
